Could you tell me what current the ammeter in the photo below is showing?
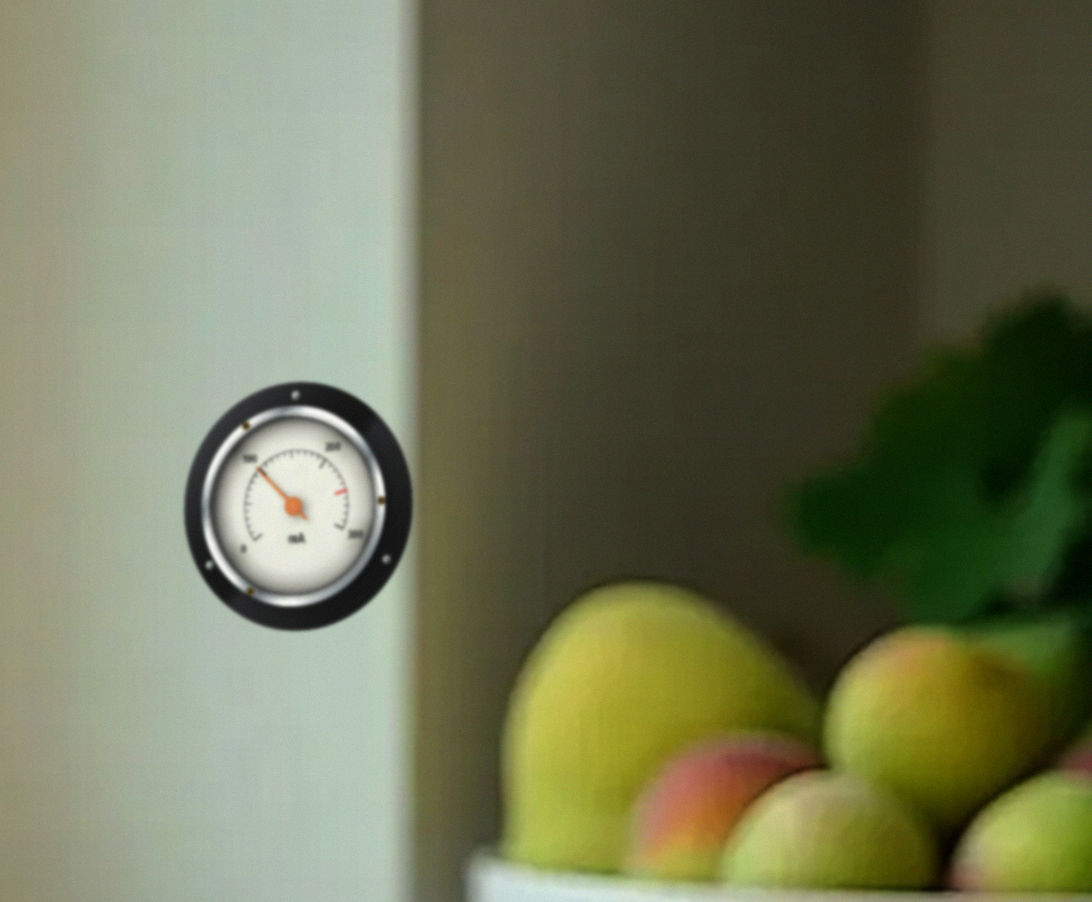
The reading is 100 mA
